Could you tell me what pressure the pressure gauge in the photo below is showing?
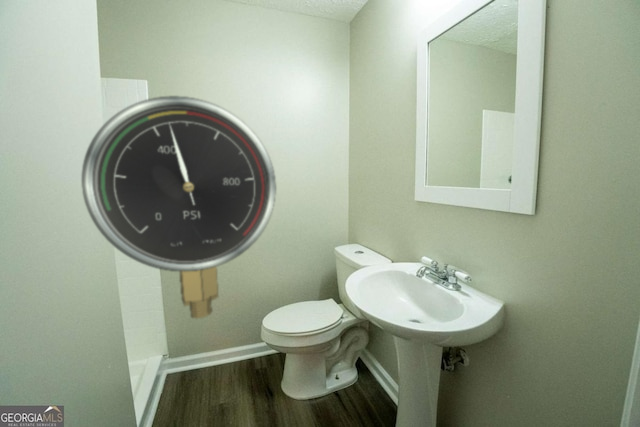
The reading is 450 psi
